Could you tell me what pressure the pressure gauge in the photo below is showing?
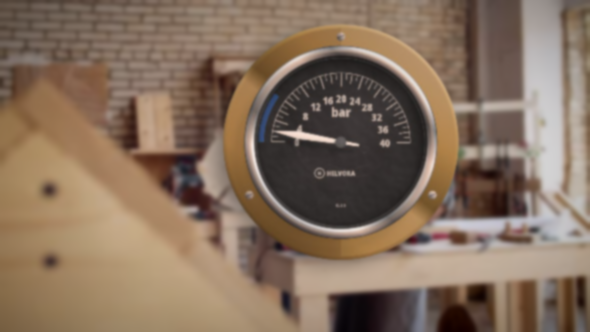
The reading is 2 bar
